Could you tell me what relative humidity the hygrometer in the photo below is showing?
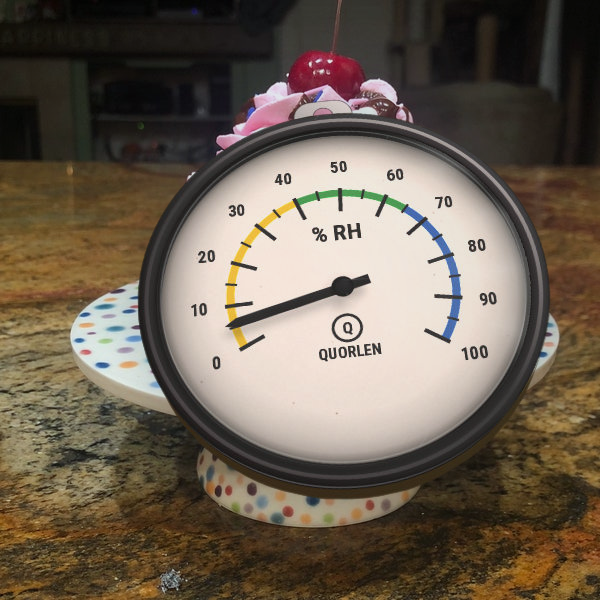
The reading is 5 %
